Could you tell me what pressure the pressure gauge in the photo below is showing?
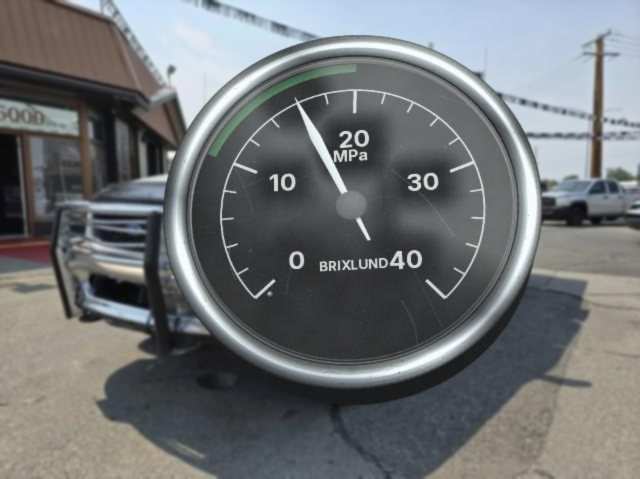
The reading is 16 MPa
